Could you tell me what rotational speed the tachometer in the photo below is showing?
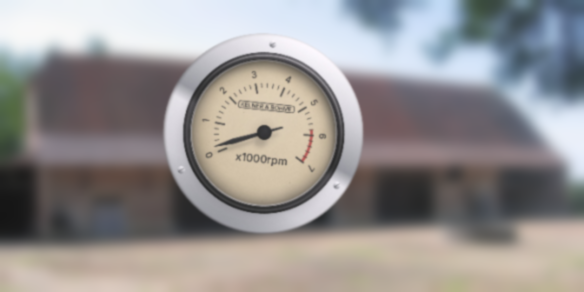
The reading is 200 rpm
